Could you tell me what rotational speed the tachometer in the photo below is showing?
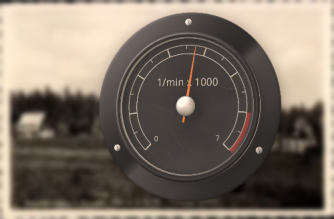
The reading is 3750 rpm
